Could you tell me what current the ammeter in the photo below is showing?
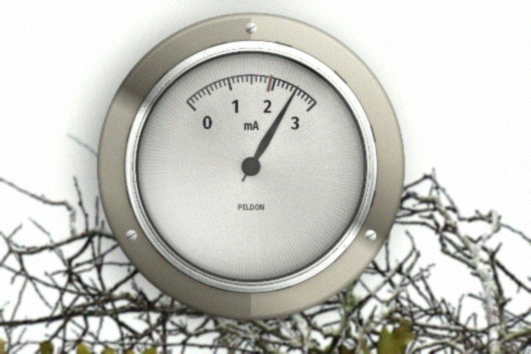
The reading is 2.5 mA
